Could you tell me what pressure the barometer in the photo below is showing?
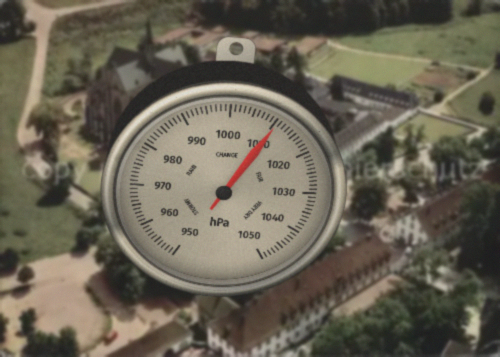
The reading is 1010 hPa
